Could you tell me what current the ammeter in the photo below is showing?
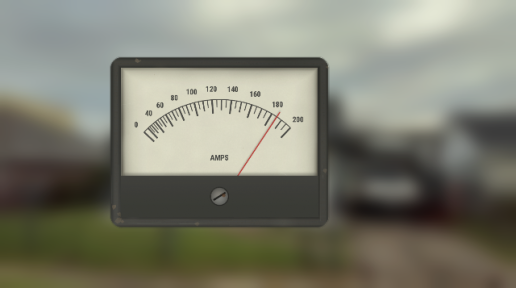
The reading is 185 A
